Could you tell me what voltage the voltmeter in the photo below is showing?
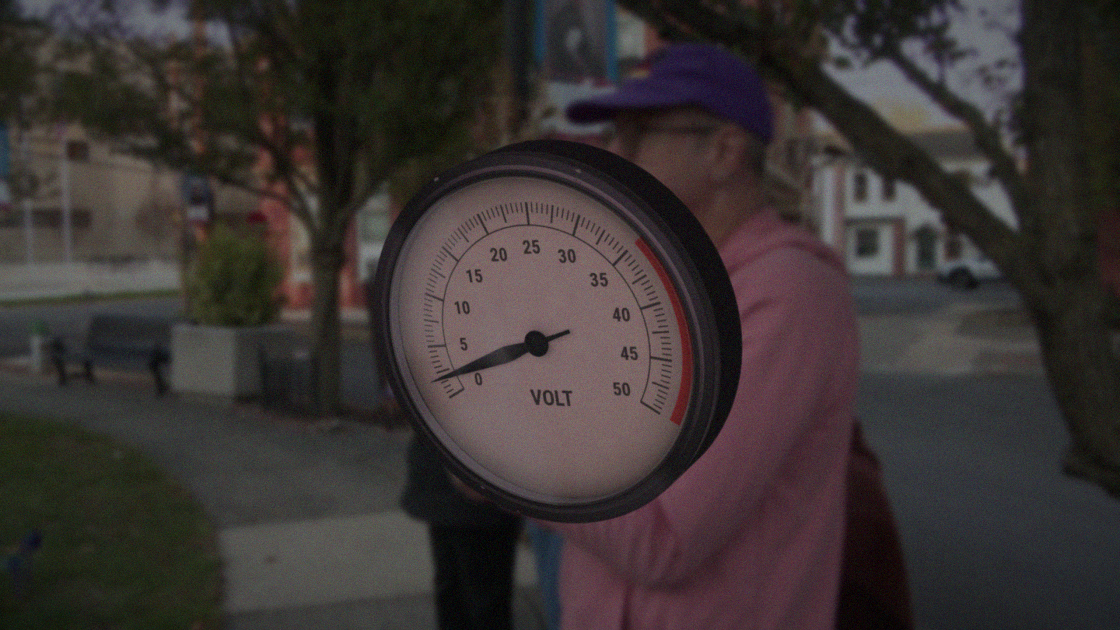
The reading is 2 V
